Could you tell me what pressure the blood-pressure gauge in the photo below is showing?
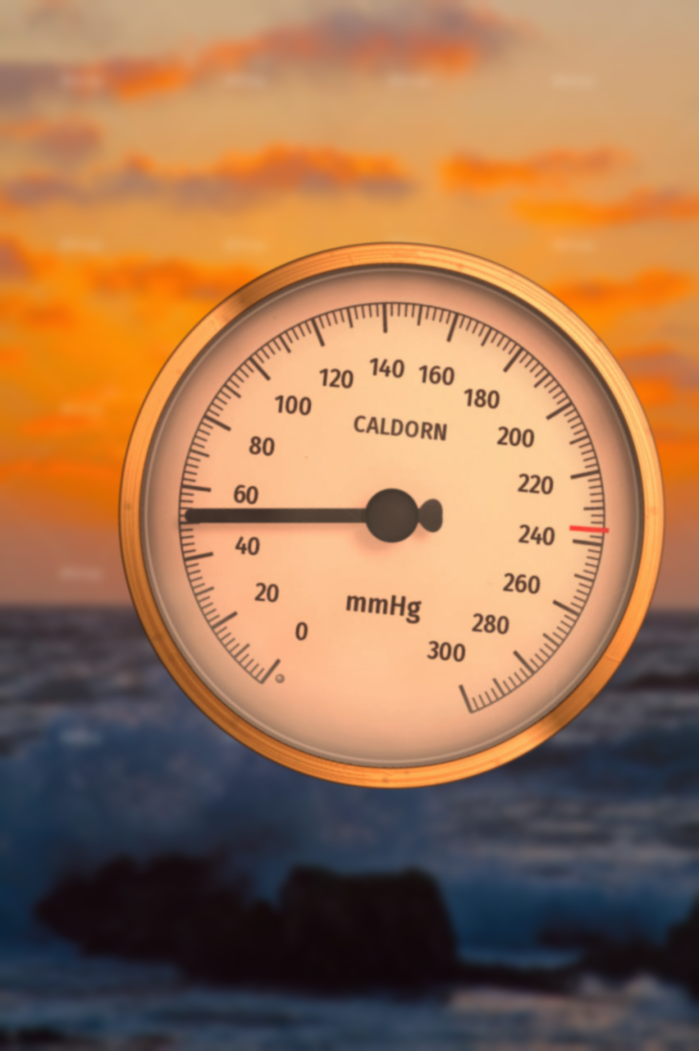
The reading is 52 mmHg
